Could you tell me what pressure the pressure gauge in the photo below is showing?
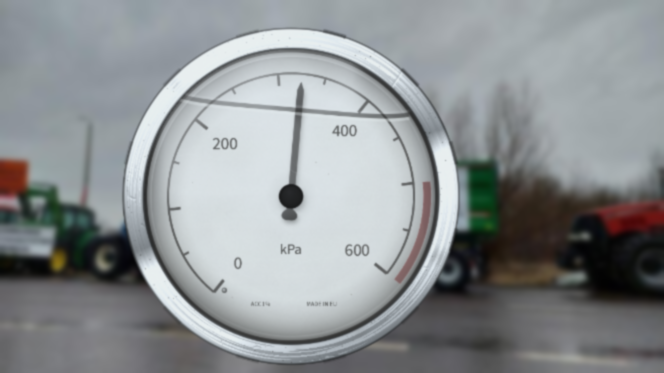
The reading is 325 kPa
